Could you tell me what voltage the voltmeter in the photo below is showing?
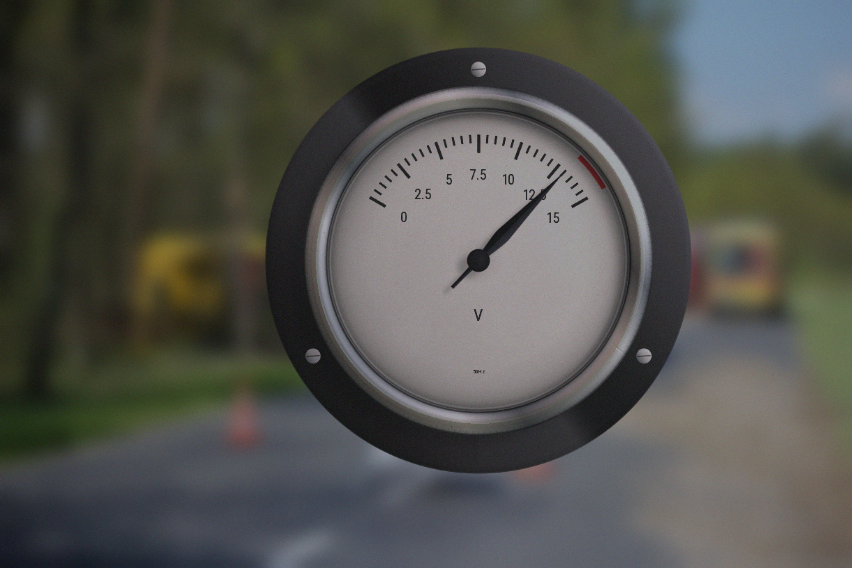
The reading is 13 V
